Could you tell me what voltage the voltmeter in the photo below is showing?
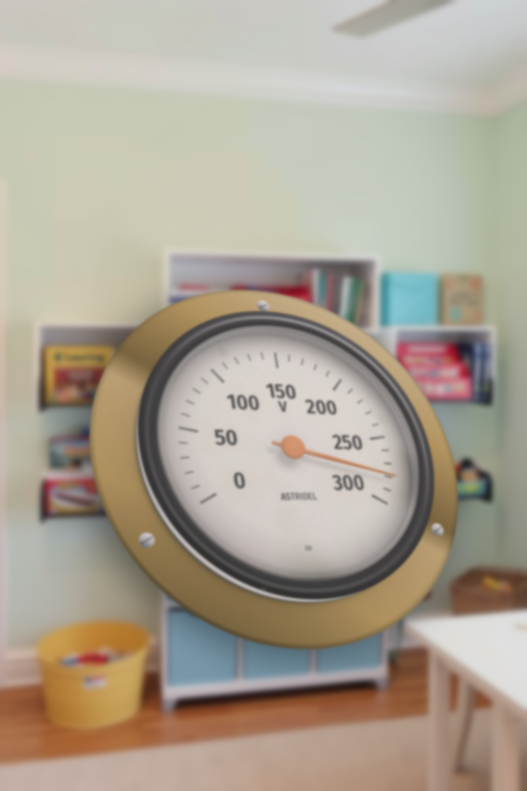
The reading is 280 V
